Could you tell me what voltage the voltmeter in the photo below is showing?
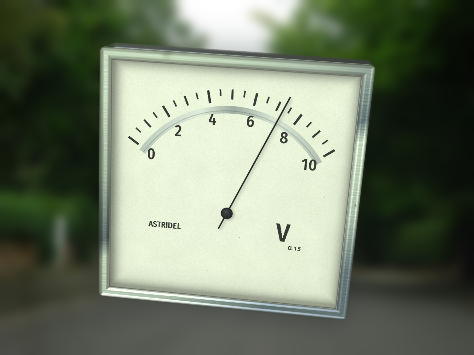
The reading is 7.25 V
